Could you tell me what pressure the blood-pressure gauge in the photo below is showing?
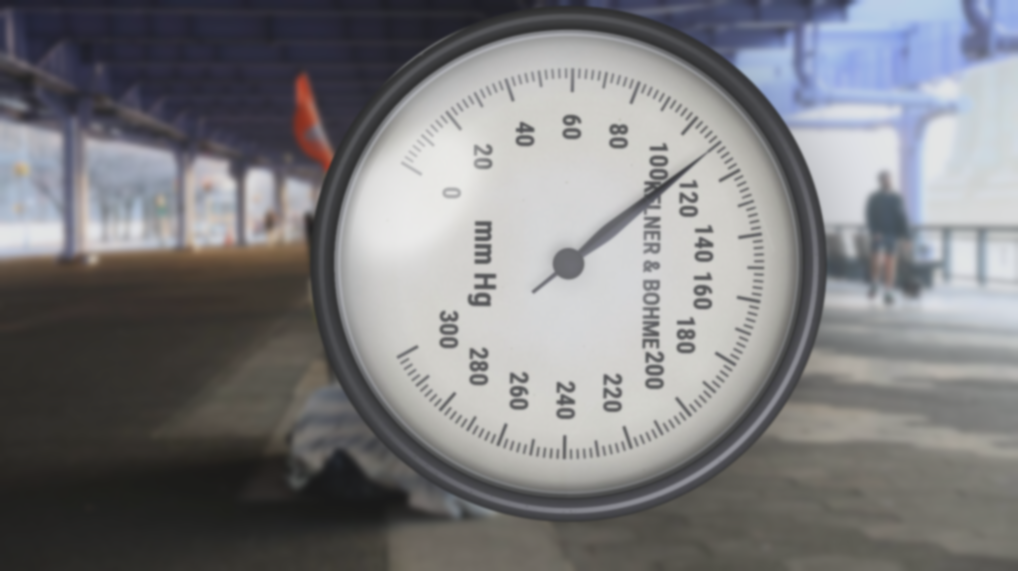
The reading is 110 mmHg
